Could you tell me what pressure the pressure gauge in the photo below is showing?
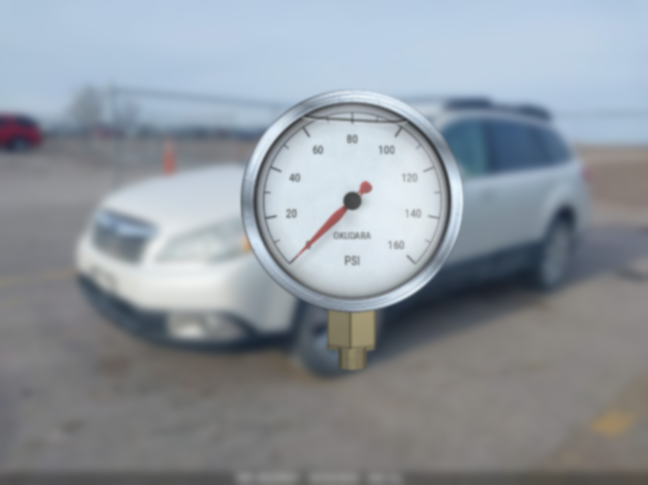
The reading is 0 psi
